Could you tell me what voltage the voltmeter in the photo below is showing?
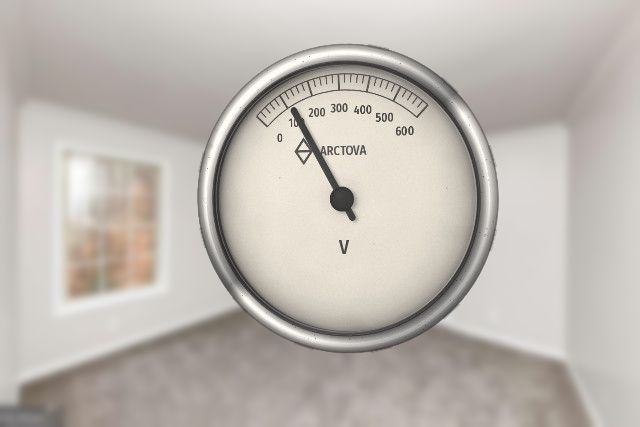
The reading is 120 V
